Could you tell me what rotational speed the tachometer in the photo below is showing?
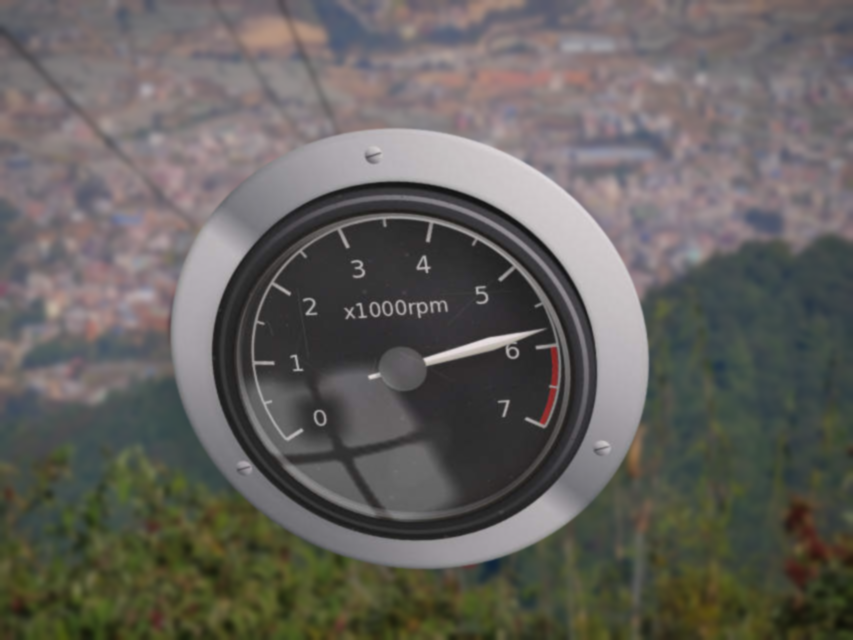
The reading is 5750 rpm
